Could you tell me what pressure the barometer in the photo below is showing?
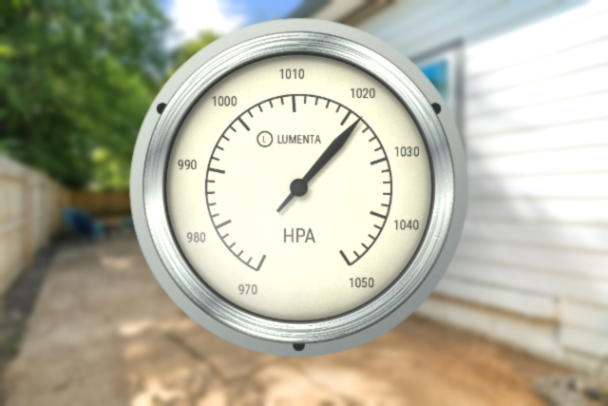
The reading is 1022 hPa
